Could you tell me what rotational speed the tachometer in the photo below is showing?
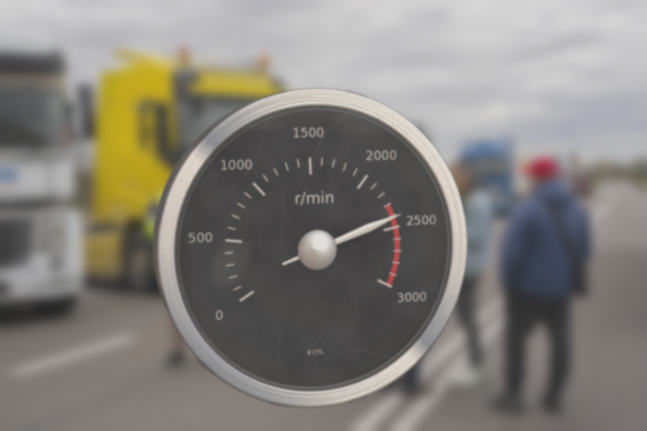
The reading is 2400 rpm
